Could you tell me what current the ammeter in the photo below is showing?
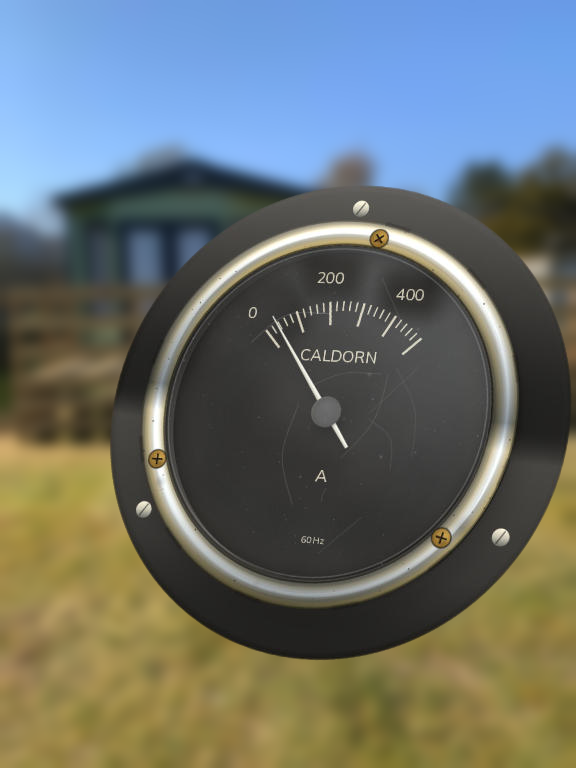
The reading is 40 A
